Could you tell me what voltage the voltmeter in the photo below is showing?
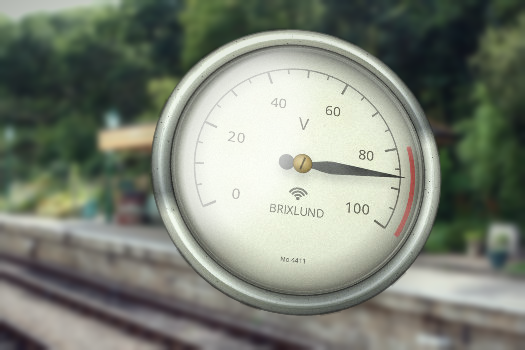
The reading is 87.5 V
